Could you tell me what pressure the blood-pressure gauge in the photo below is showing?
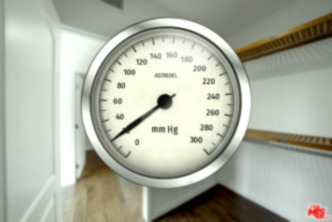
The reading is 20 mmHg
